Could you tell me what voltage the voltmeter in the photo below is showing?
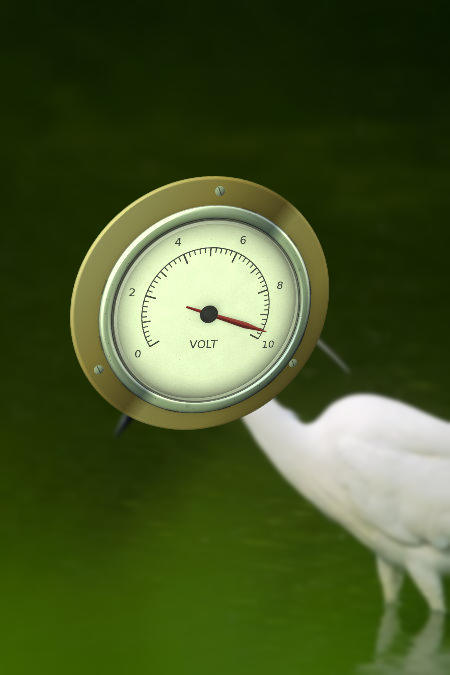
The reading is 9.6 V
